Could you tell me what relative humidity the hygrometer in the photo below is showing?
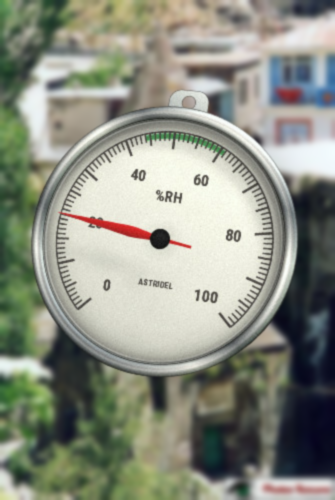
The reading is 20 %
